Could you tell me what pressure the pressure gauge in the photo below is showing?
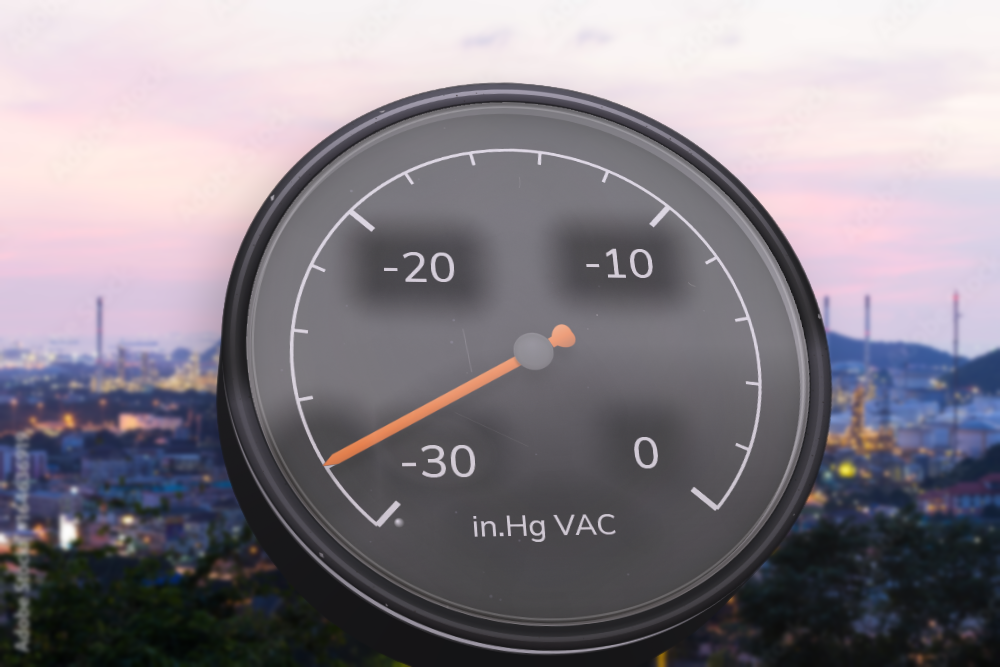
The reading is -28 inHg
